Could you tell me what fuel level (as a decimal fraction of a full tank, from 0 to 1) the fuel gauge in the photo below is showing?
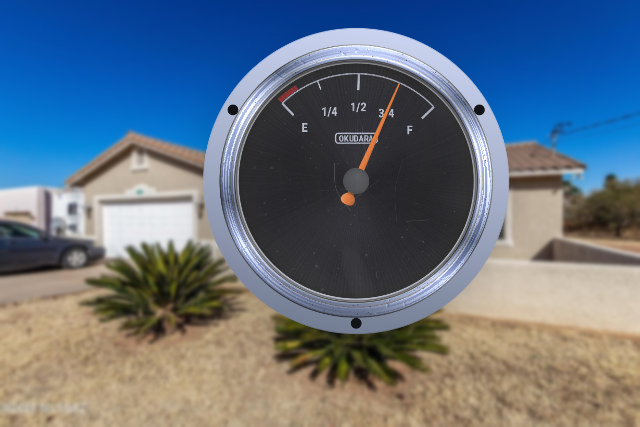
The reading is 0.75
